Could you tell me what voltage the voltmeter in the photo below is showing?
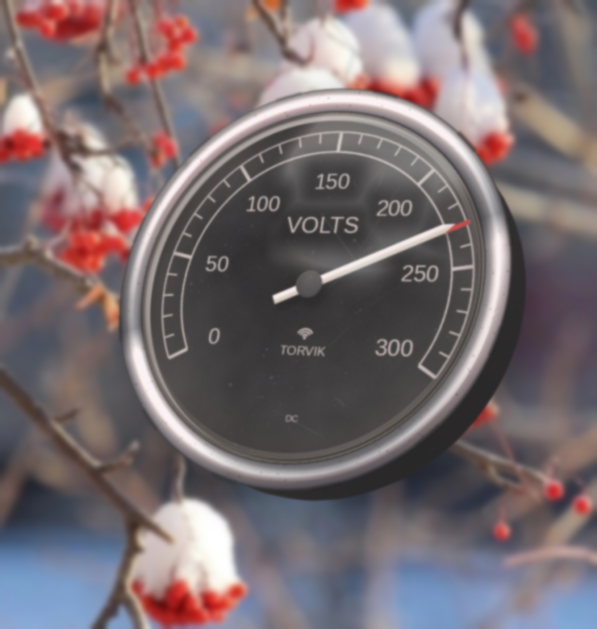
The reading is 230 V
